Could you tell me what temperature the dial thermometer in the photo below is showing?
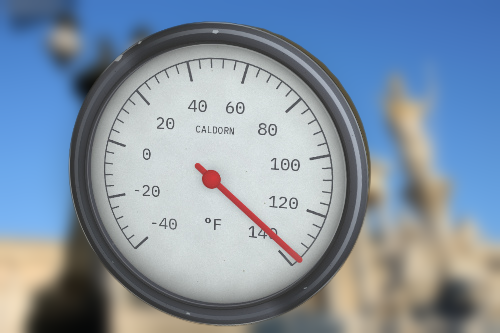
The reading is 136 °F
